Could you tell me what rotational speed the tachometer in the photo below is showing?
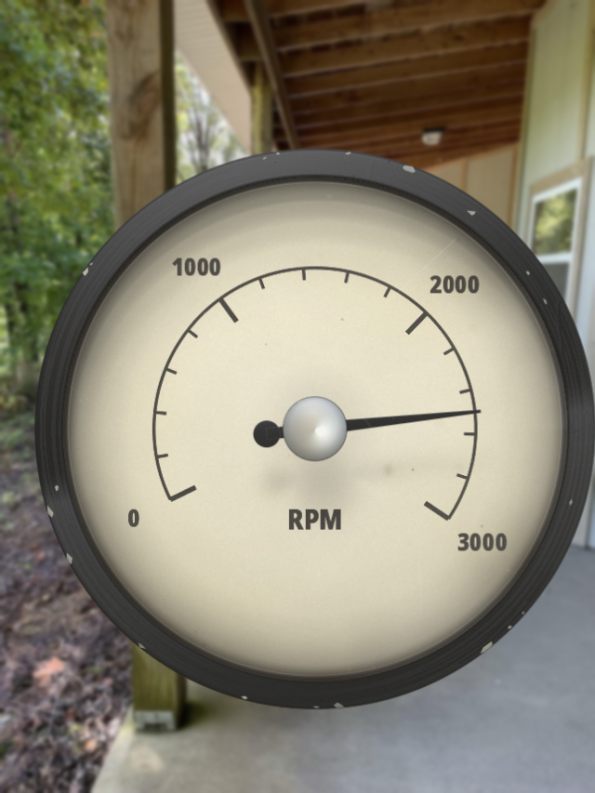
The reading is 2500 rpm
